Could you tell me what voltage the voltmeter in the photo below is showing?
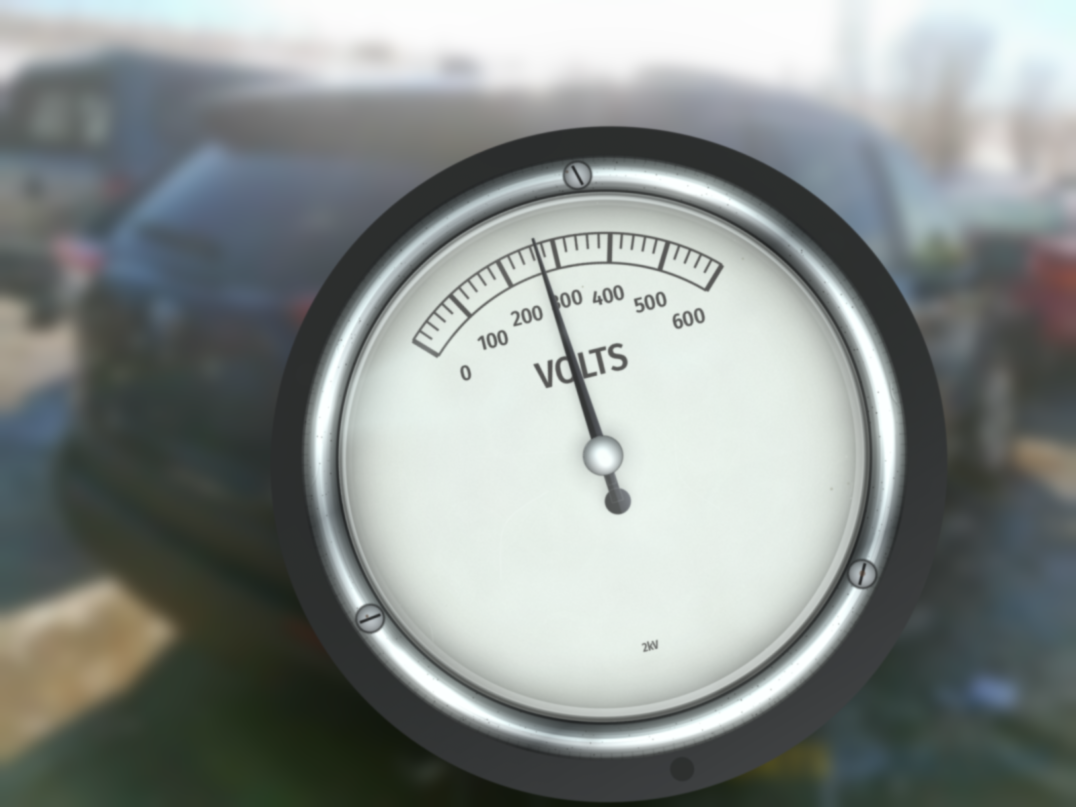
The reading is 270 V
